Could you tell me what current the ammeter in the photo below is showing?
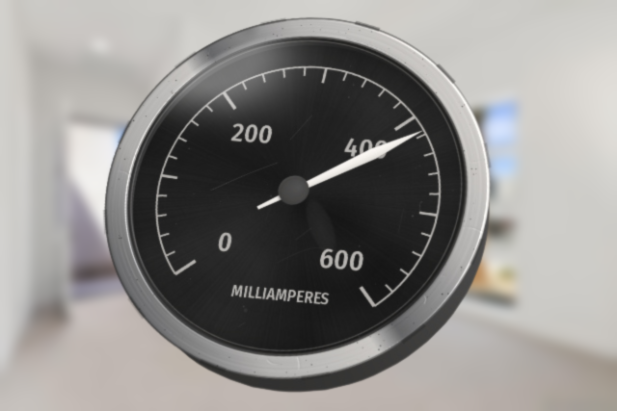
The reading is 420 mA
